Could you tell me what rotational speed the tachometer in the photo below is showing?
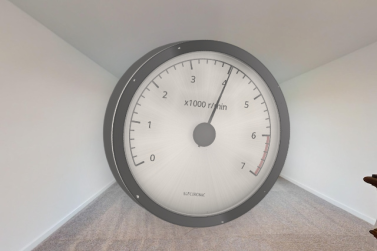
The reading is 4000 rpm
